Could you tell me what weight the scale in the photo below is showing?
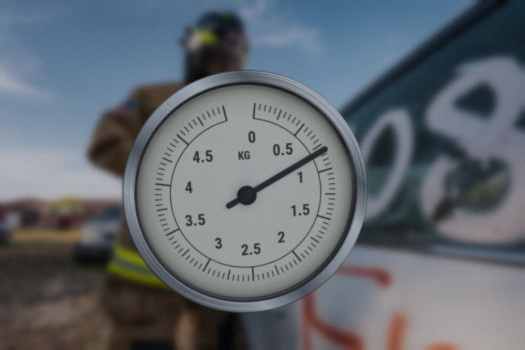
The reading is 0.8 kg
